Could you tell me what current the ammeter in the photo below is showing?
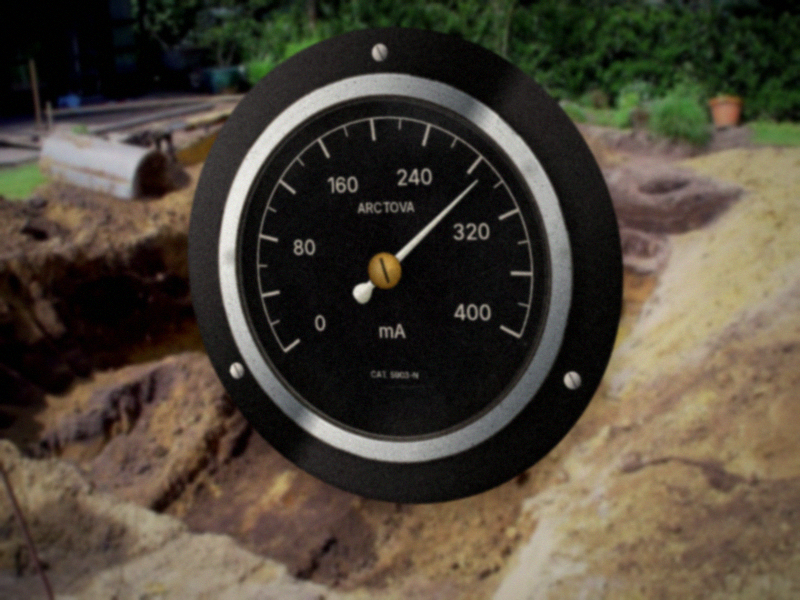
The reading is 290 mA
